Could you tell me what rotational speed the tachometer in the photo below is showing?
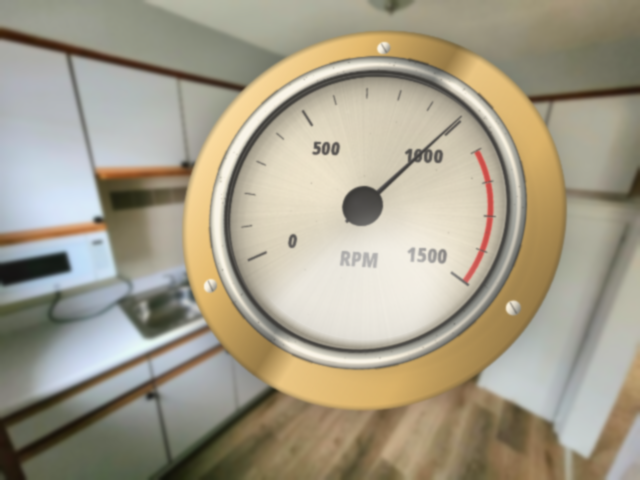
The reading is 1000 rpm
